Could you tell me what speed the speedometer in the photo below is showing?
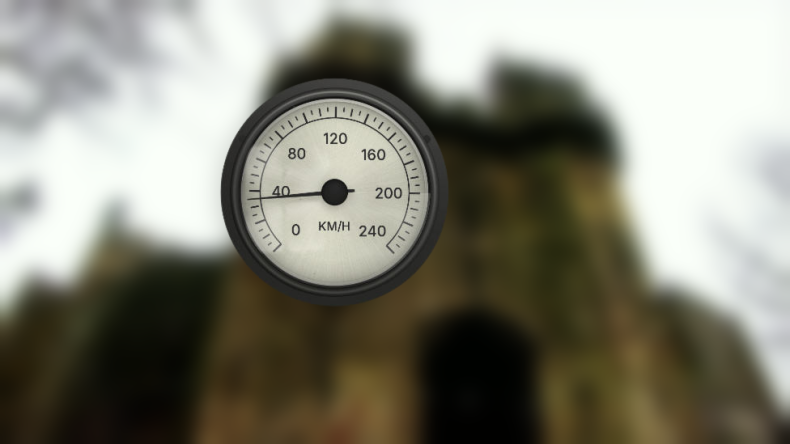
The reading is 35 km/h
